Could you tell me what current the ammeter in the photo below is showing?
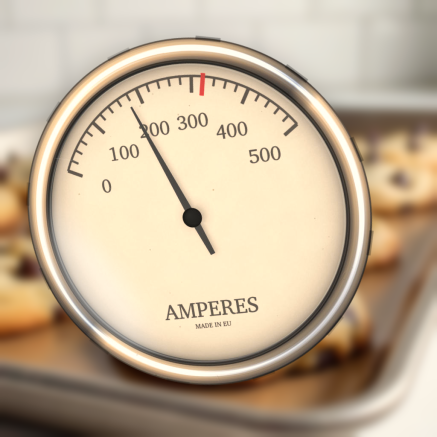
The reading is 180 A
